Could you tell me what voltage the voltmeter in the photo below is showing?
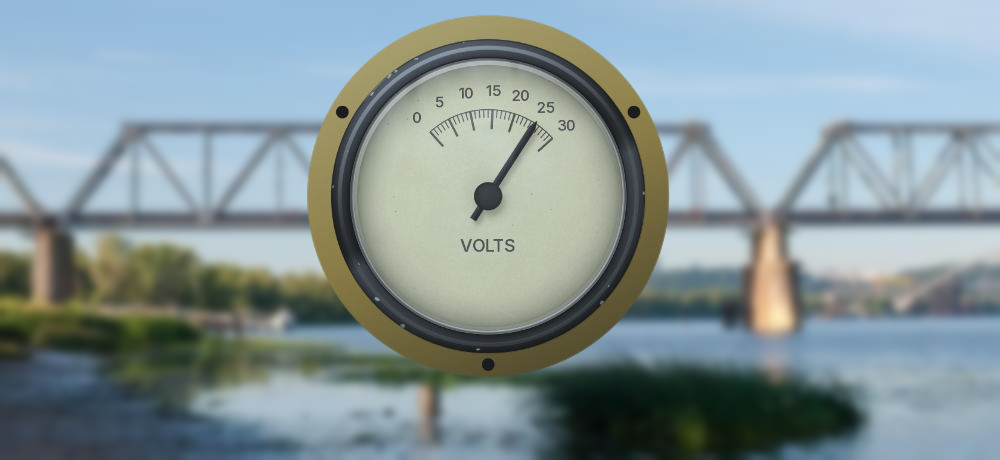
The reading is 25 V
